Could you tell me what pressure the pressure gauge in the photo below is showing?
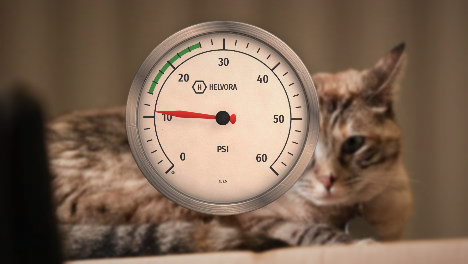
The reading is 11 psi
